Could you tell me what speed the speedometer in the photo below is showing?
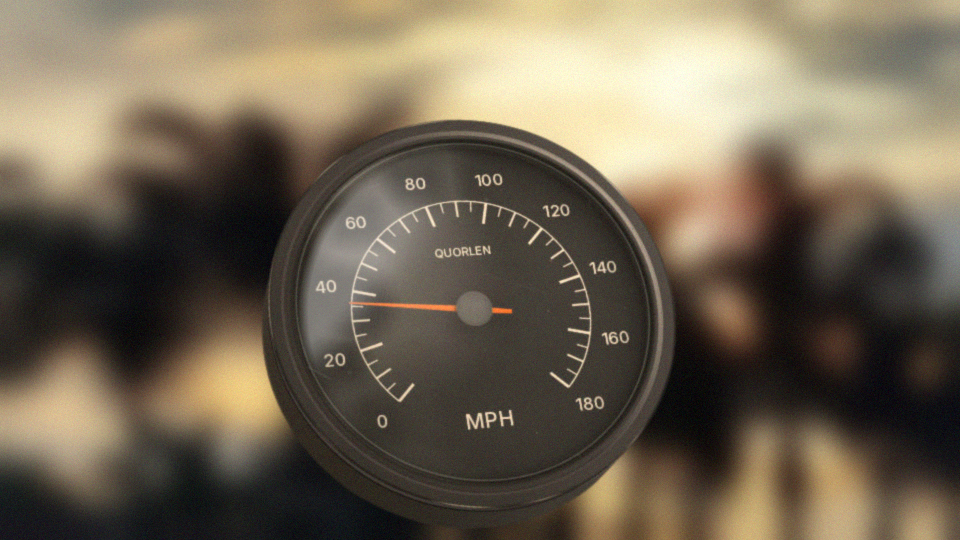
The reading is 35 mph
